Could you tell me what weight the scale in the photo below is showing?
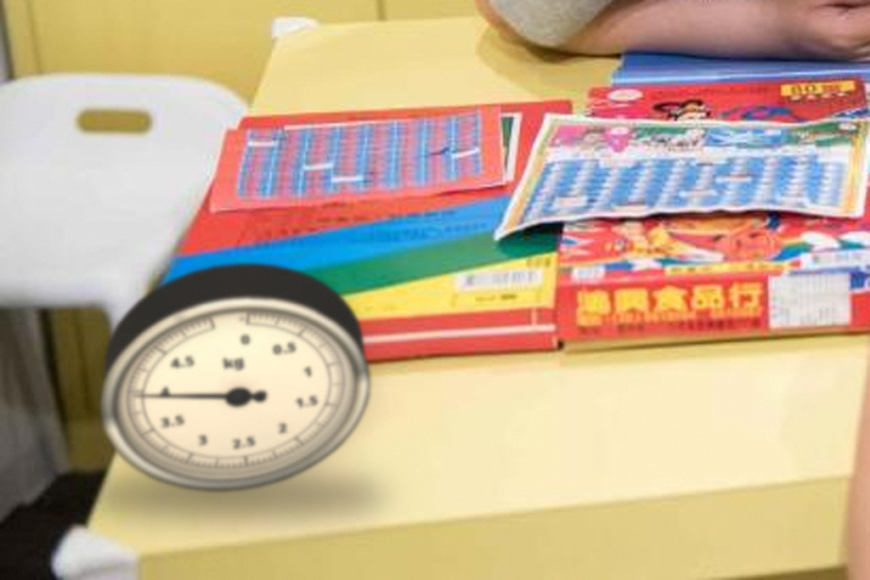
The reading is 4 kg
